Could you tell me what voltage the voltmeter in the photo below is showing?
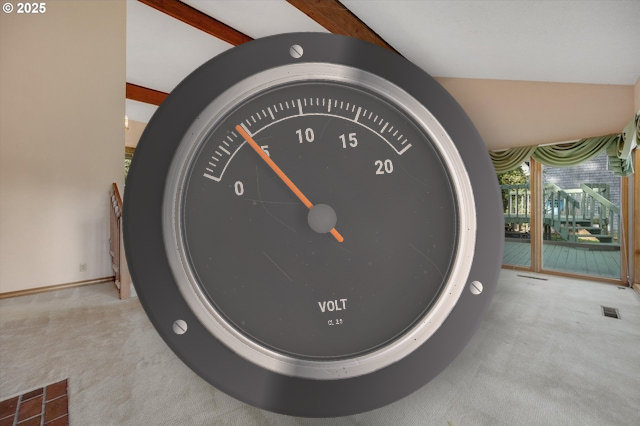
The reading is 4.5 V
